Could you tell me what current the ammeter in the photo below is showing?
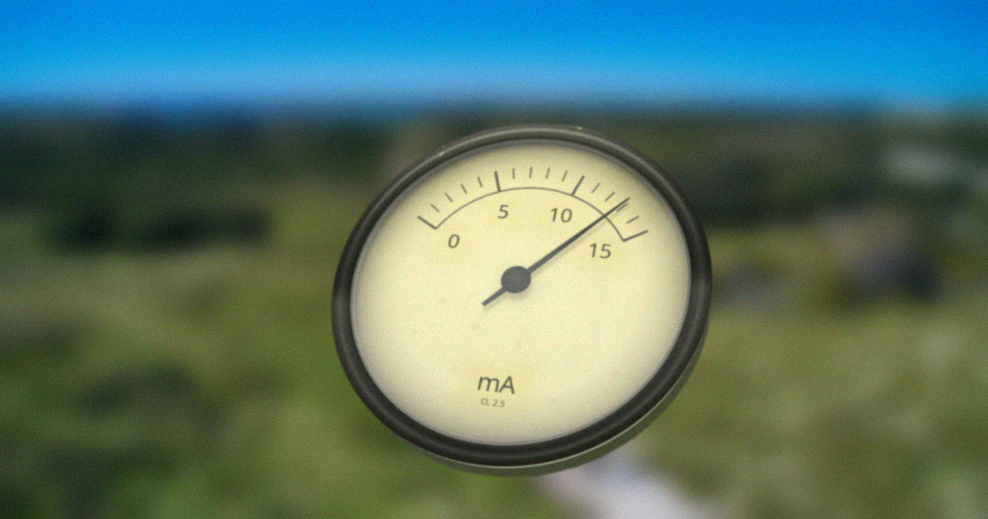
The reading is 13 mA
